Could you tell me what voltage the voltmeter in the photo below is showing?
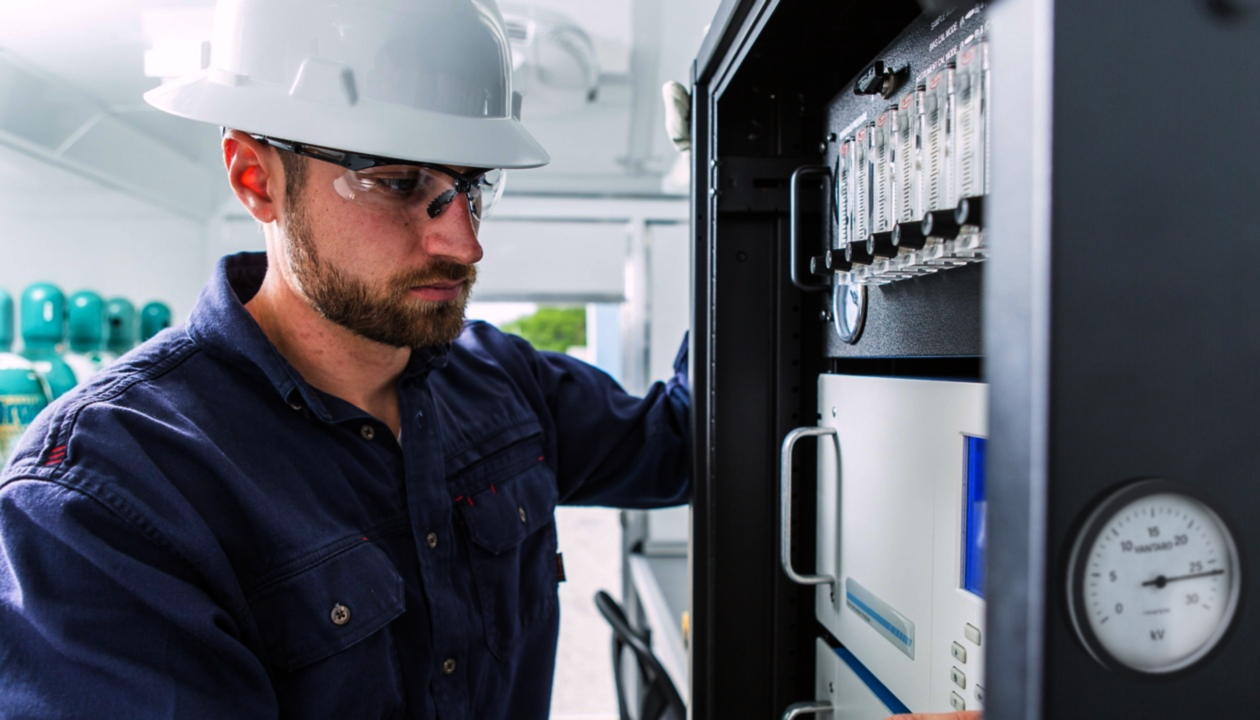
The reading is 26 kV
